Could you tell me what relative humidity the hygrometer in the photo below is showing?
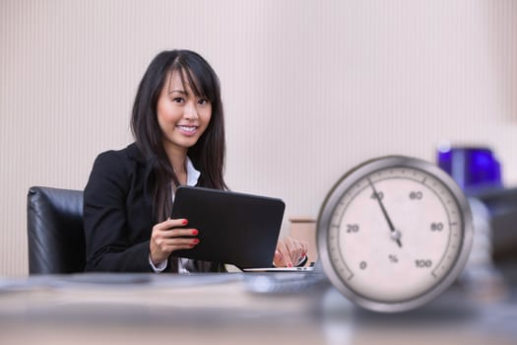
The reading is 40 %
